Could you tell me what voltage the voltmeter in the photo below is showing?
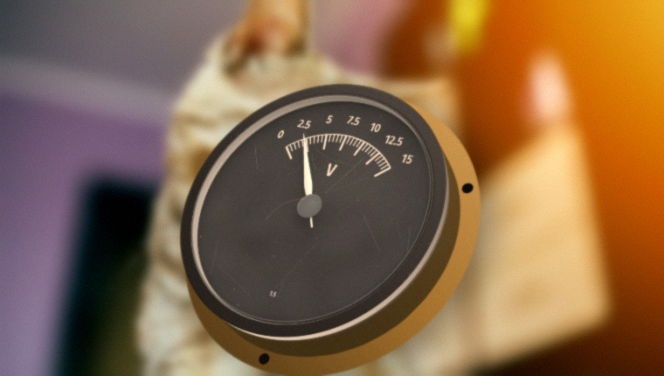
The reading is 2.5 V
